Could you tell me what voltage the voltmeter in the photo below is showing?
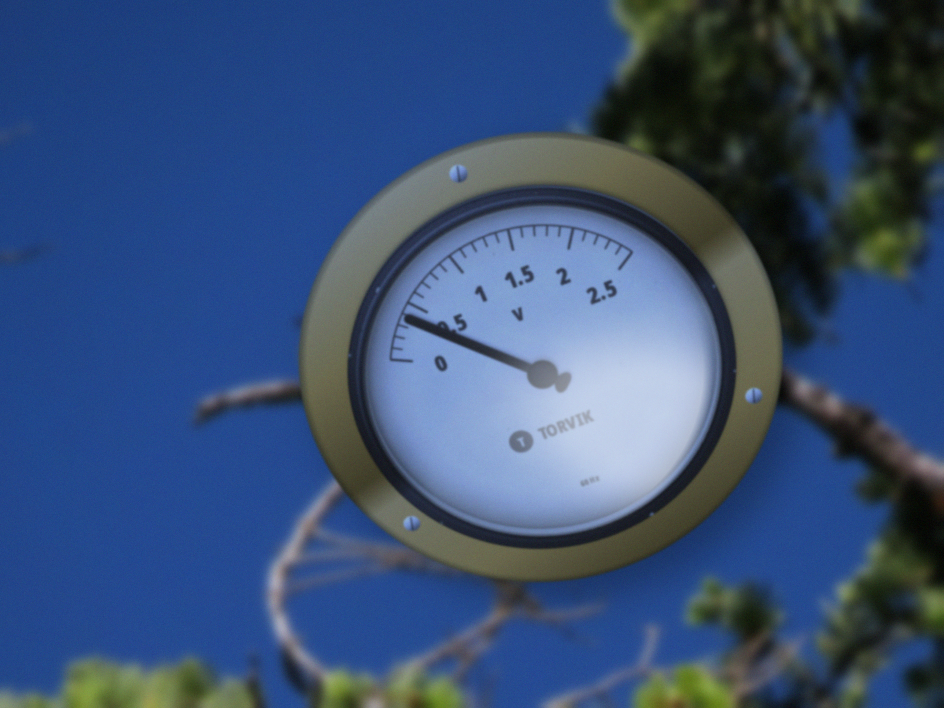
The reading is 0.4 V
